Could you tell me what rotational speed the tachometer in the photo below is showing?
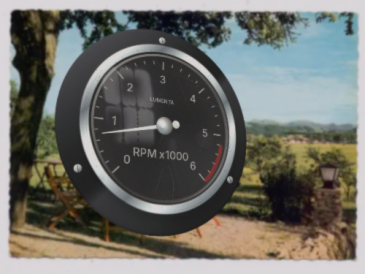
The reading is 700 rpm
